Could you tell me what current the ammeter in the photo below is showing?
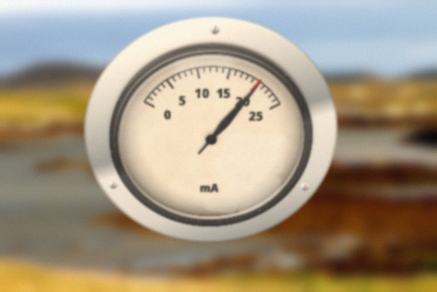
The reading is 20 mA
